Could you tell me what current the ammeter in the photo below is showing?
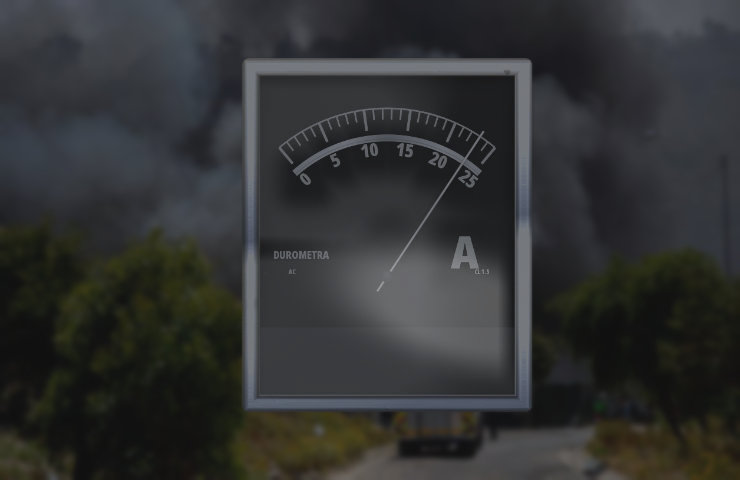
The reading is 23 A
